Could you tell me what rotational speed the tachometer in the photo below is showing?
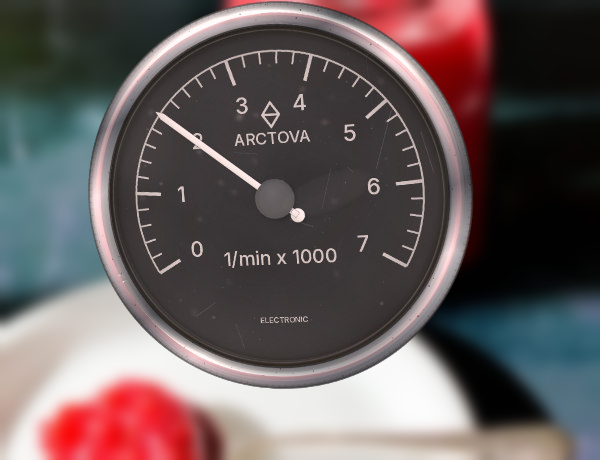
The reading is 2000 rpm
